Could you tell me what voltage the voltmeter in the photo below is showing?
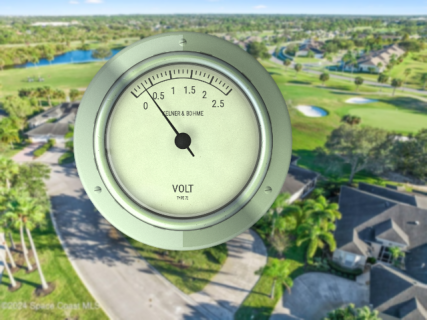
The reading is 0.3 V
